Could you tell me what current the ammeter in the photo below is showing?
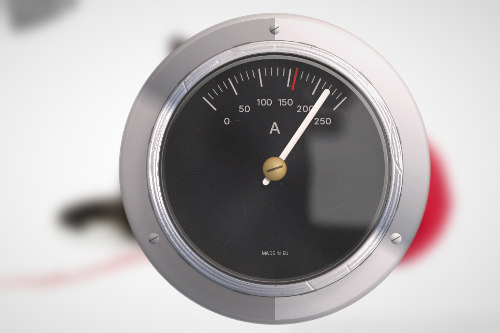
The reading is 220 A
